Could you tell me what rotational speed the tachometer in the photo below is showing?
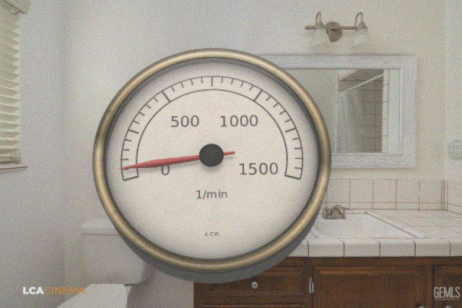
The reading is 50 rpm
